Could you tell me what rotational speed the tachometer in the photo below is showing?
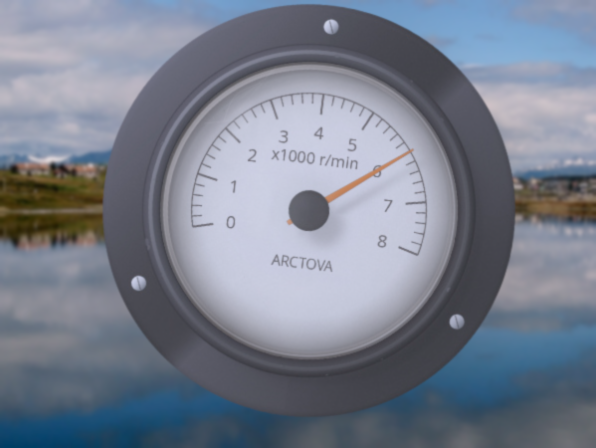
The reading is 6000 rpm
